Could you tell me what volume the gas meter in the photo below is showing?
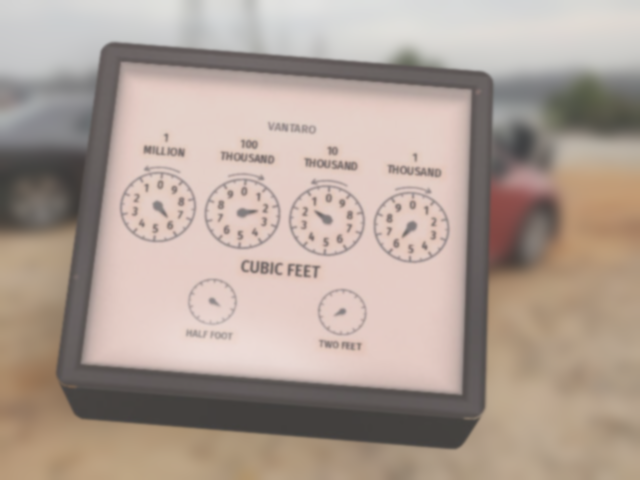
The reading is 621600 ft³
